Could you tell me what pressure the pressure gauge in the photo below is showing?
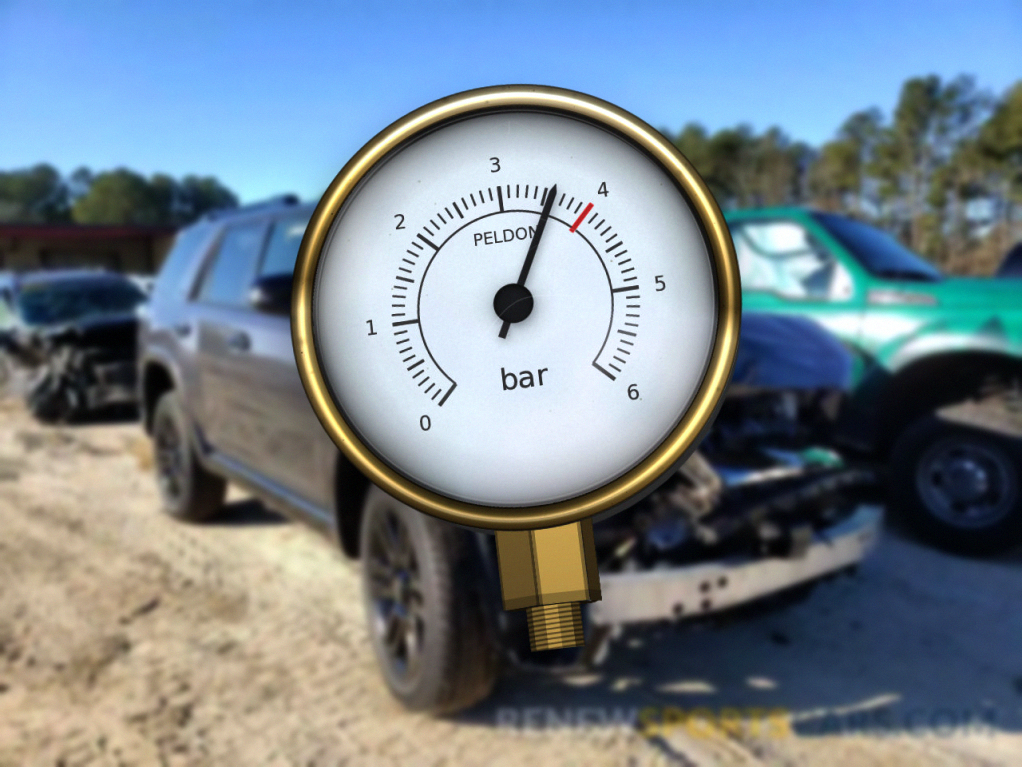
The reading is 3.6 bar
